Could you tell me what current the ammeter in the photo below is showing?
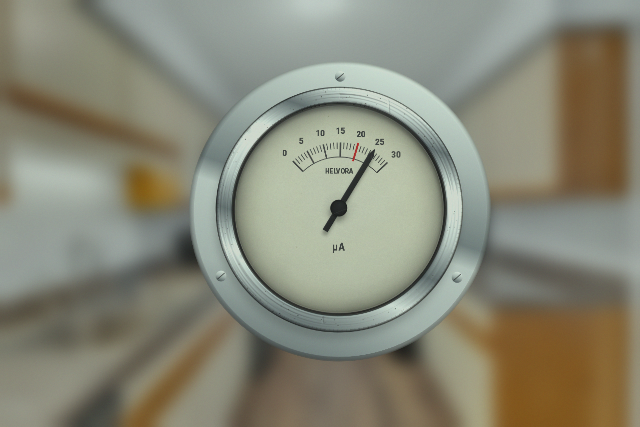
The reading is 25 µA
